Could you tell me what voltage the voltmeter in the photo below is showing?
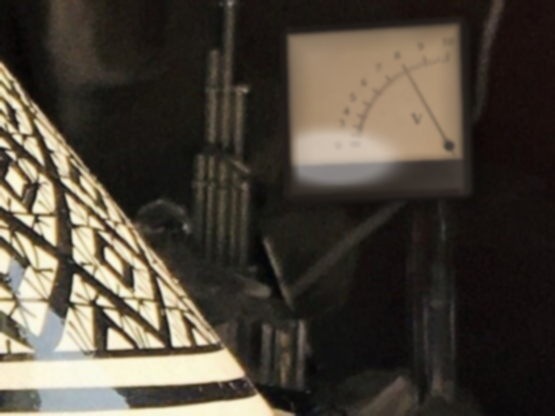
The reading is 8 V
